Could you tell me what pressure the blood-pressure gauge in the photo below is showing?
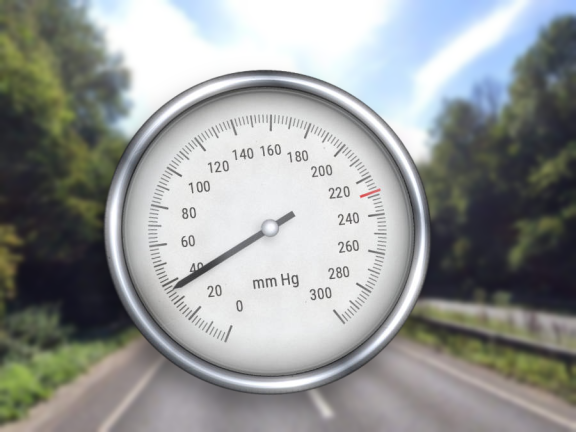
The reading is 36 mmHg
